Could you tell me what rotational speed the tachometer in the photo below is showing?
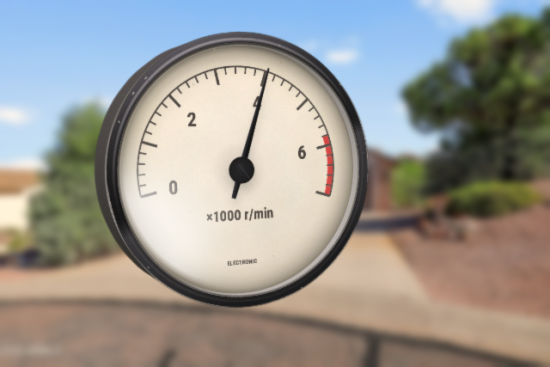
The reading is 4000 rpm
